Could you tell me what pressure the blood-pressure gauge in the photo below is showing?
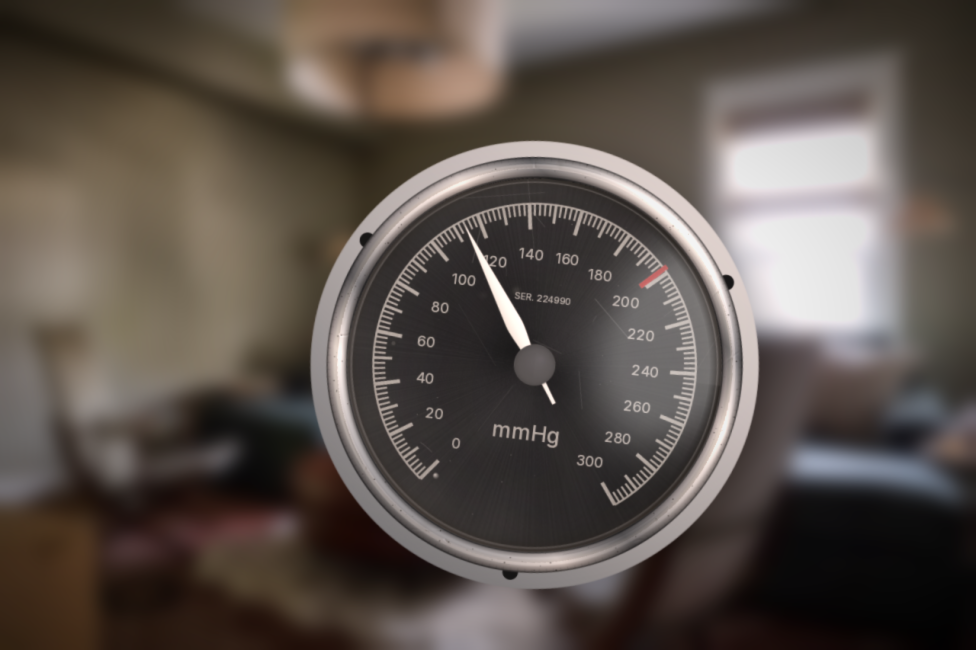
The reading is 114 mmHg
